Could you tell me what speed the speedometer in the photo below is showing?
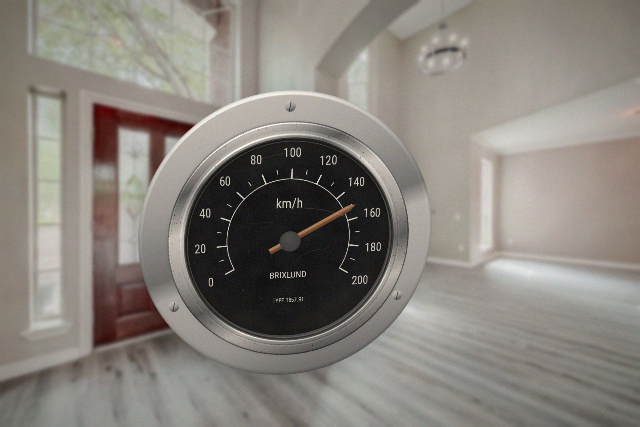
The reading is 150 km/h
